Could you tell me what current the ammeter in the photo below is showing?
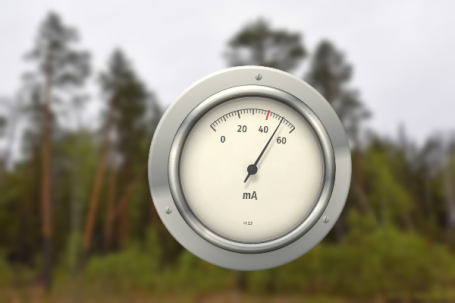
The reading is 50 mA
